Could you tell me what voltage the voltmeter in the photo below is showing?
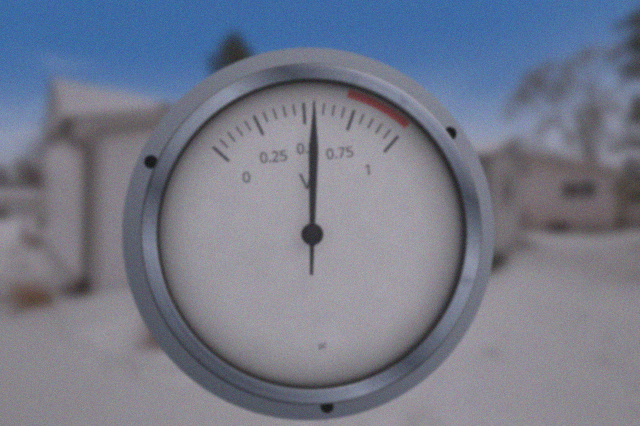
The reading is 0.55 V
